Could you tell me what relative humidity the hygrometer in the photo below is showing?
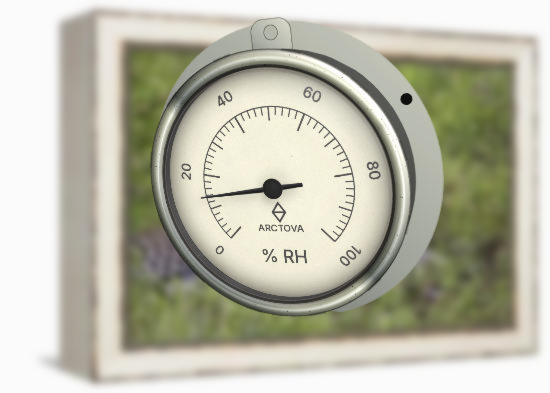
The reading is 14 %
